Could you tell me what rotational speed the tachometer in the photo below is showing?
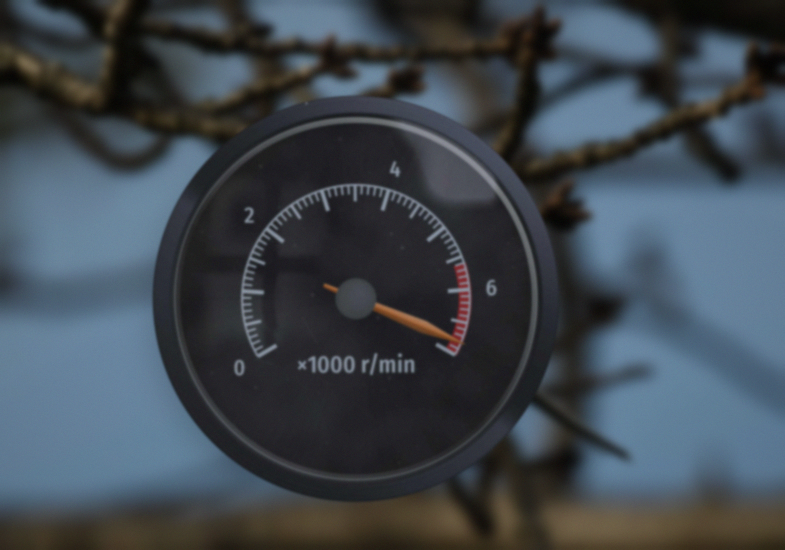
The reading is 6800 rpm
